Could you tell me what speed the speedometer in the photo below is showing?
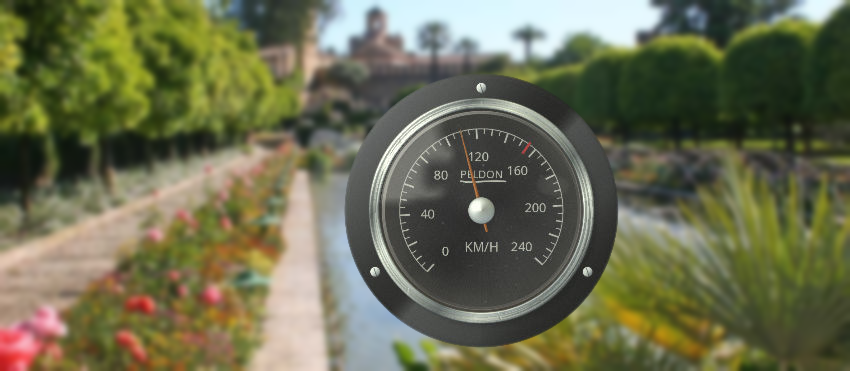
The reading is 110 km/h
